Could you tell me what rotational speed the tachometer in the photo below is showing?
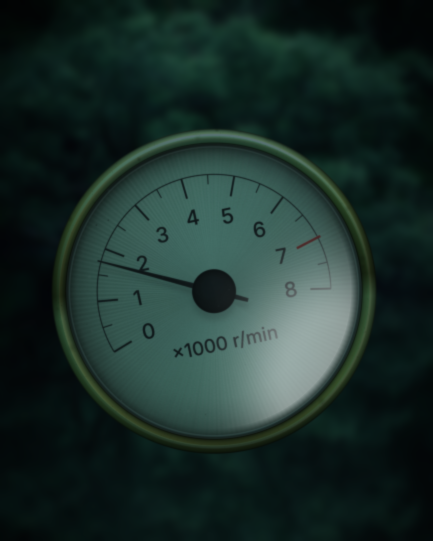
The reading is 1750 rpm
